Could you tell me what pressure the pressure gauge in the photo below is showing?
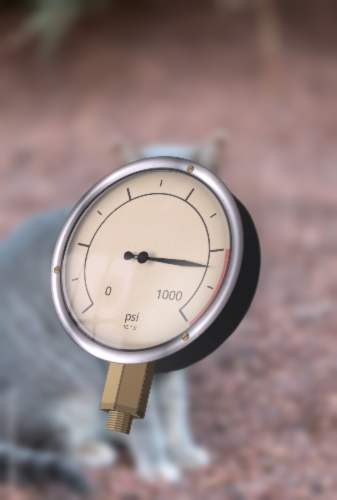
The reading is 850 psi
